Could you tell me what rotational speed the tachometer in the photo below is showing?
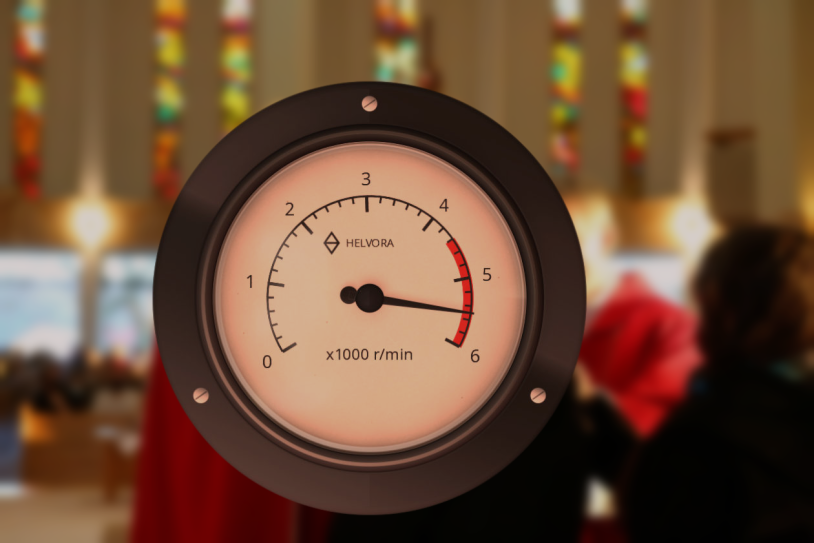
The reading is 5500 rpm
